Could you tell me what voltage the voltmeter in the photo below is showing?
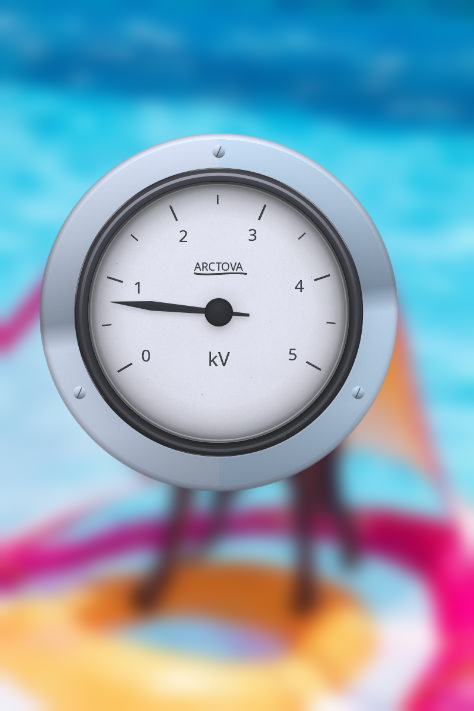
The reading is 0.75 kV
